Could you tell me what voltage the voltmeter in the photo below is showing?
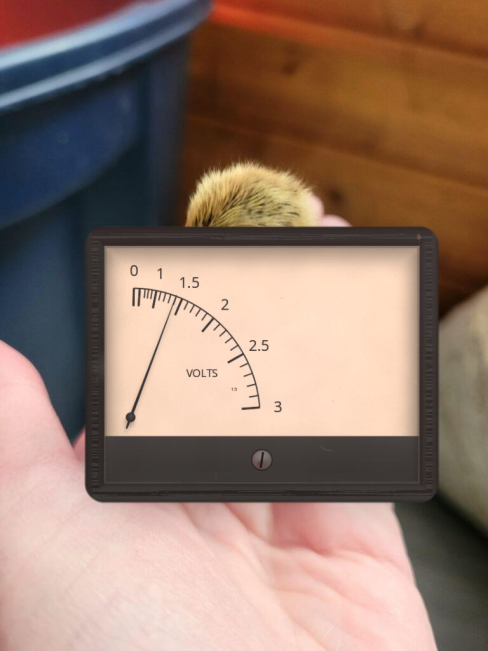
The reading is 1.4 V
